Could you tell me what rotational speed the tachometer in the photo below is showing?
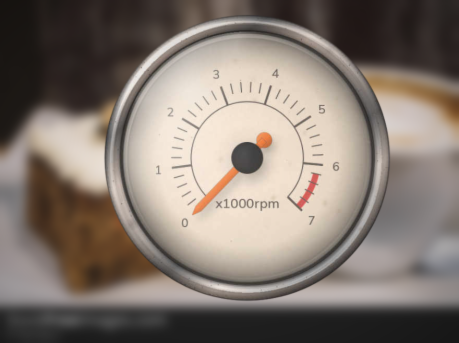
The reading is 0 rpm
